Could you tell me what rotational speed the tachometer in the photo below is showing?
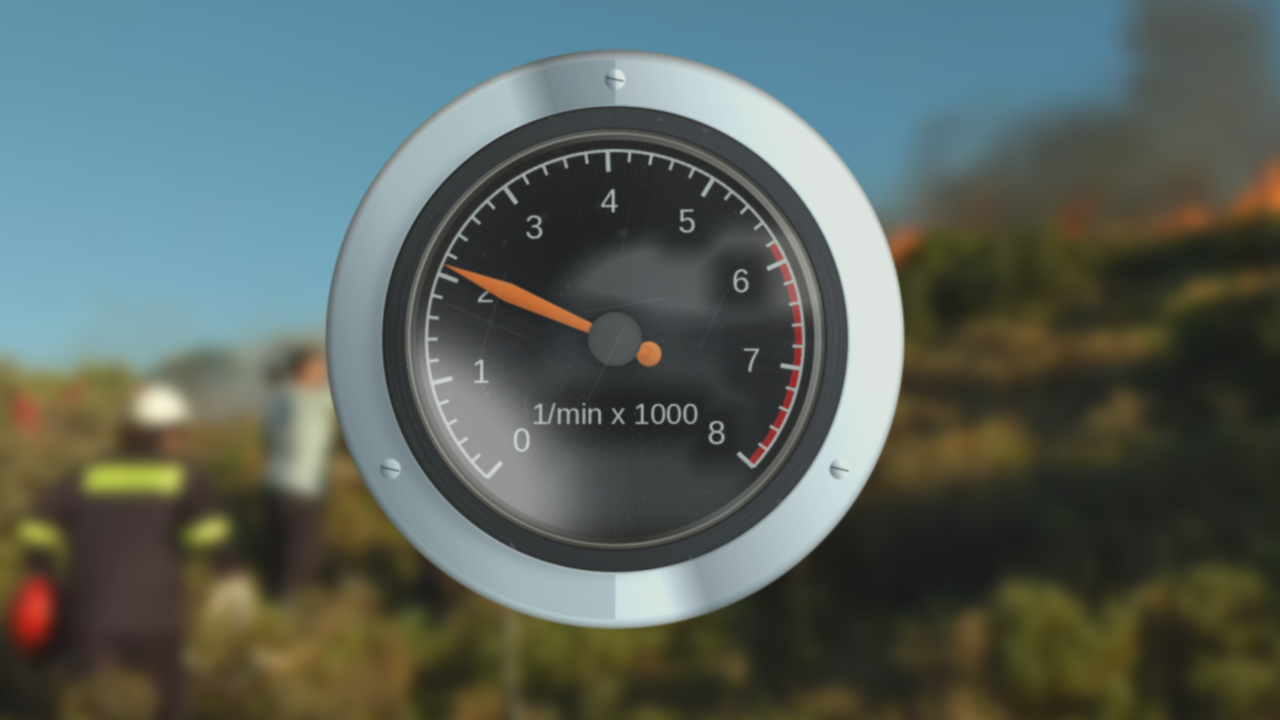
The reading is 2100 rpm
